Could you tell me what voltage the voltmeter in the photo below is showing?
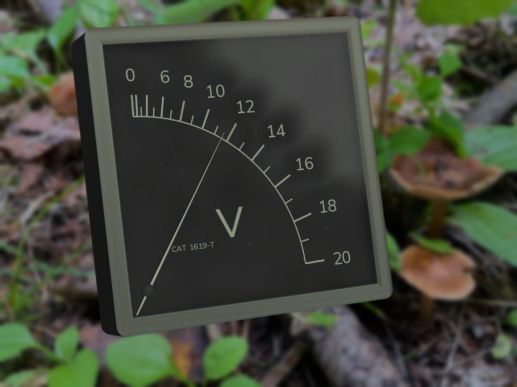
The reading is 11.5 V
